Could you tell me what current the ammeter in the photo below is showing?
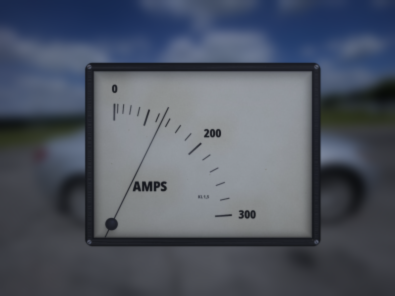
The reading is 130 A
